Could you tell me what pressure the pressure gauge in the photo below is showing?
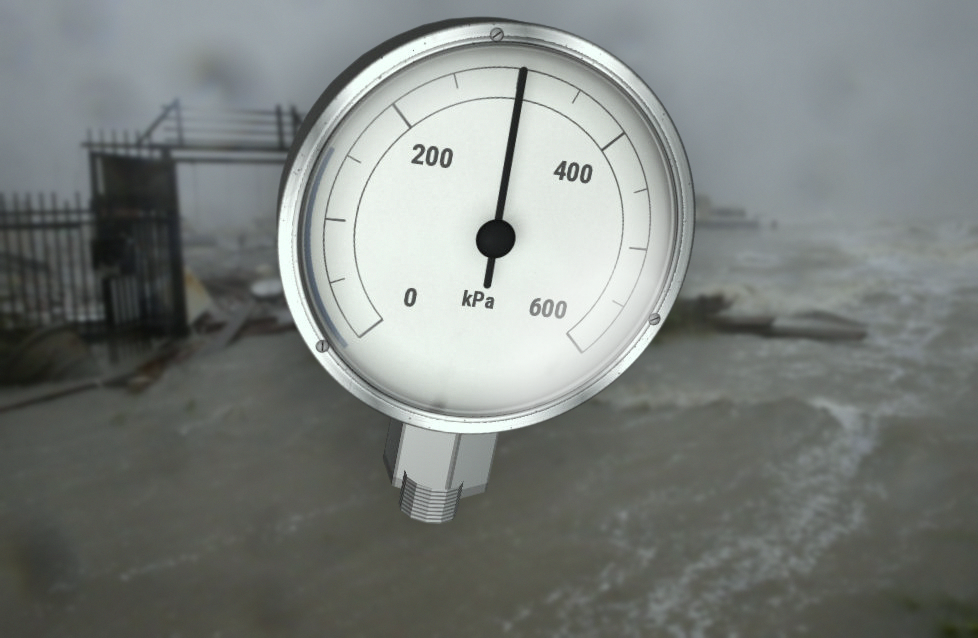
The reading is 300 kPa
